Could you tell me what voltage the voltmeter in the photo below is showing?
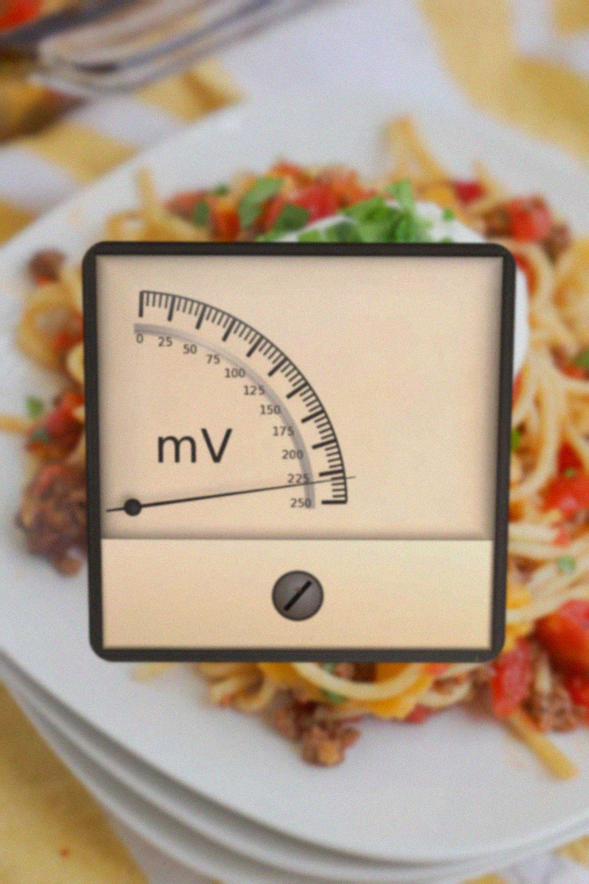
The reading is 230 mV
